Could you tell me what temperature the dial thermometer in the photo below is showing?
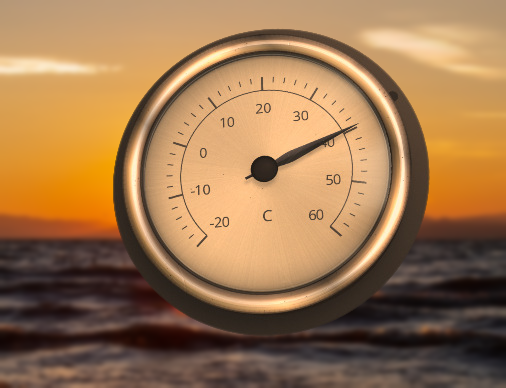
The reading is 40 °C
